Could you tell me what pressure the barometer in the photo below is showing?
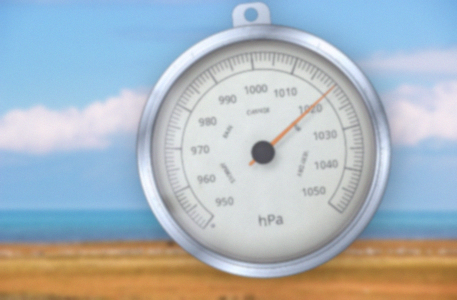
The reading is 1020 hPa
